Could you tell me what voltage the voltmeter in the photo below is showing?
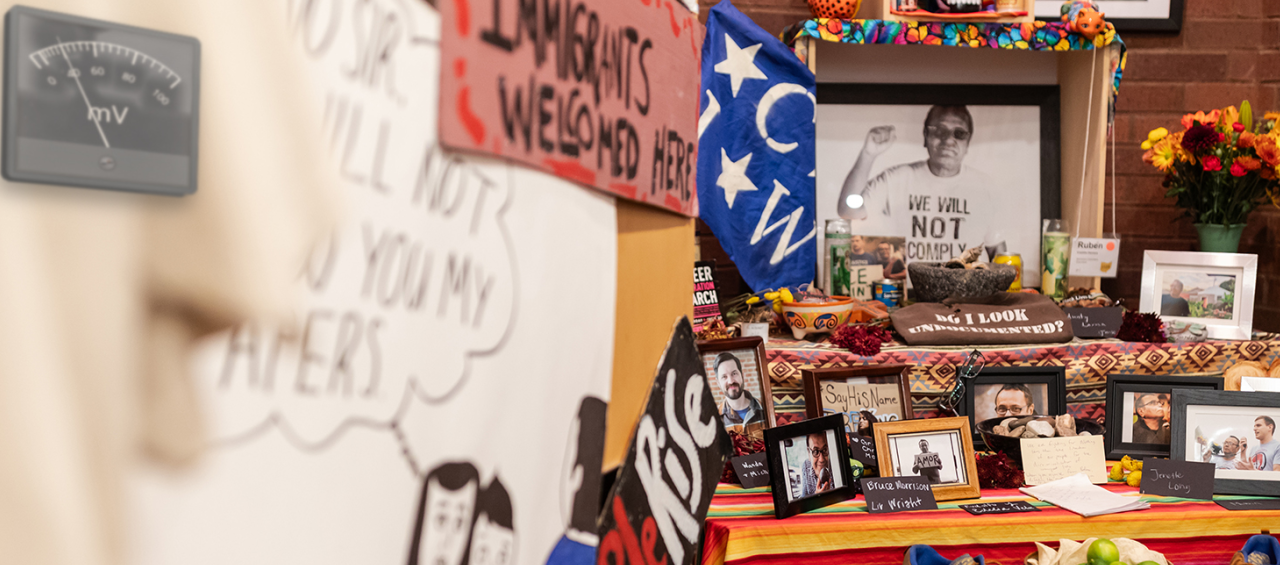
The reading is 40 mV
